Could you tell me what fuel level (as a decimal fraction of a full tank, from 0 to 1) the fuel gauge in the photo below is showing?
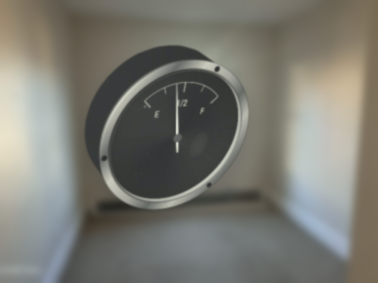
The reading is 0.375
